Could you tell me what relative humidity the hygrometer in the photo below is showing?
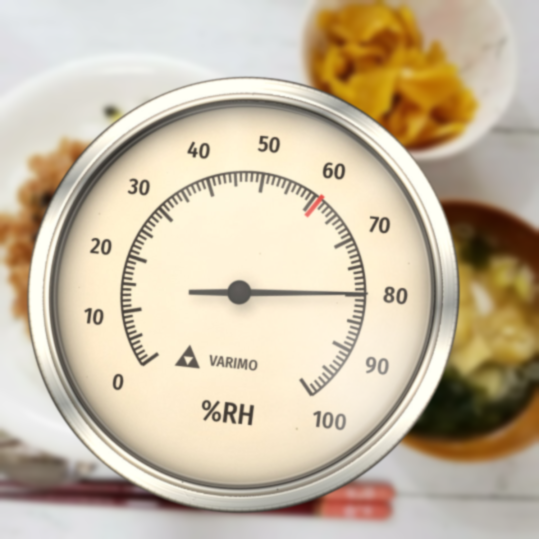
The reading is 80 %
